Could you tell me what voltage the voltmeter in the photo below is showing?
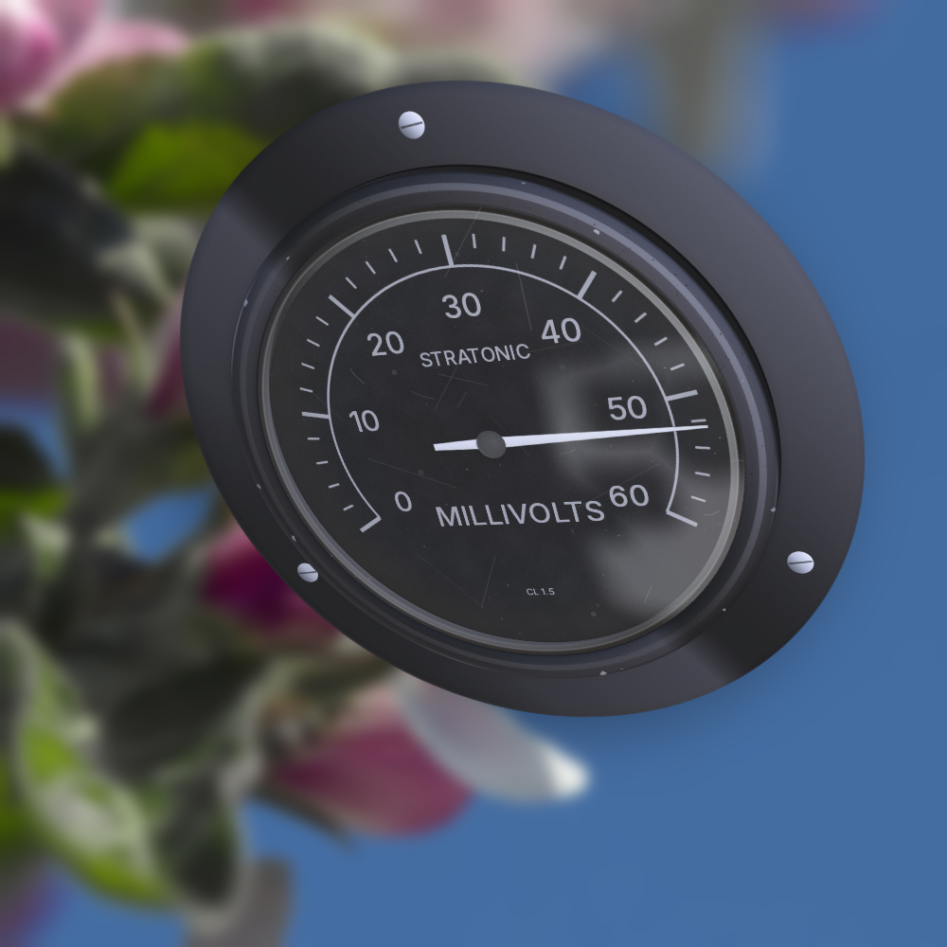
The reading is 52 mV
